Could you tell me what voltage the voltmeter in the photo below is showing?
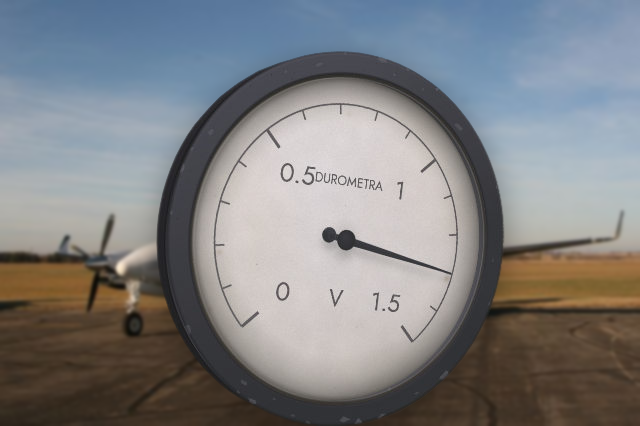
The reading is 1.3 V
